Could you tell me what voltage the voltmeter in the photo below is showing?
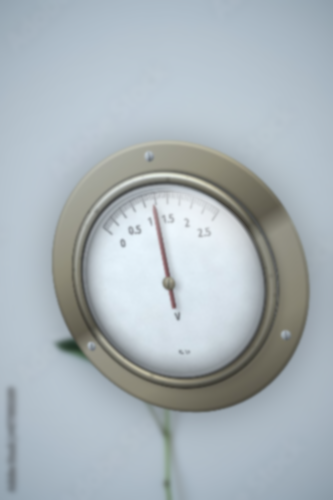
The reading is 1.25 V
